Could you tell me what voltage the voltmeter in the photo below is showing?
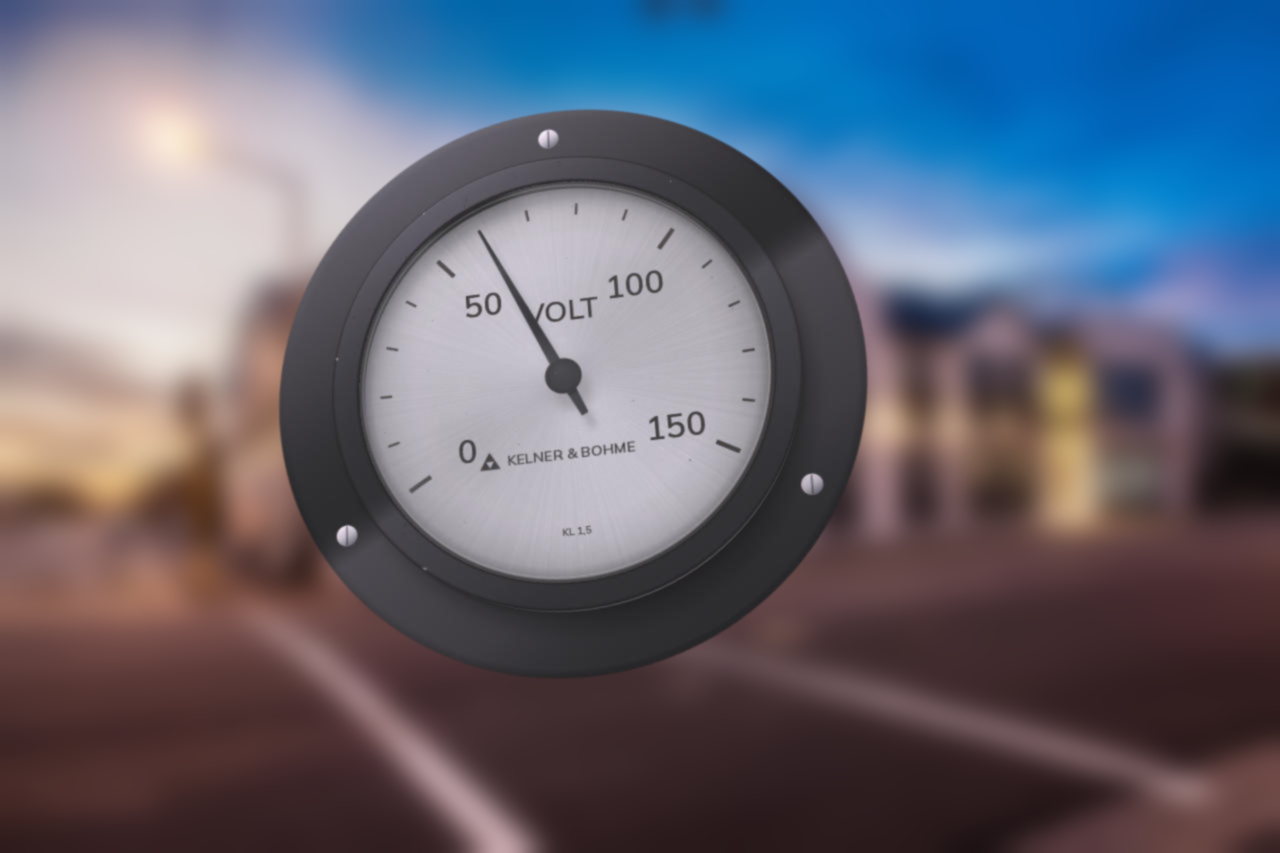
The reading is 60 V
